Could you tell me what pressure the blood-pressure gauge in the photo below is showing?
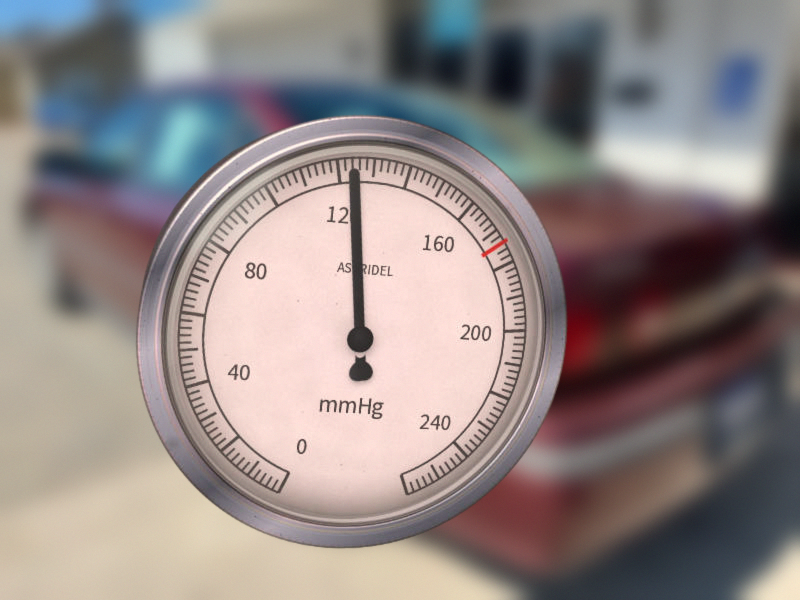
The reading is 124 mmHg
